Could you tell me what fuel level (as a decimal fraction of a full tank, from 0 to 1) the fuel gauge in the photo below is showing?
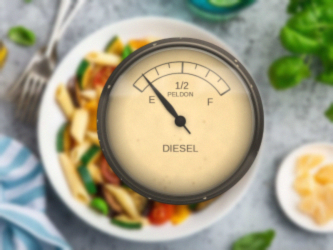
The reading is 0.125
